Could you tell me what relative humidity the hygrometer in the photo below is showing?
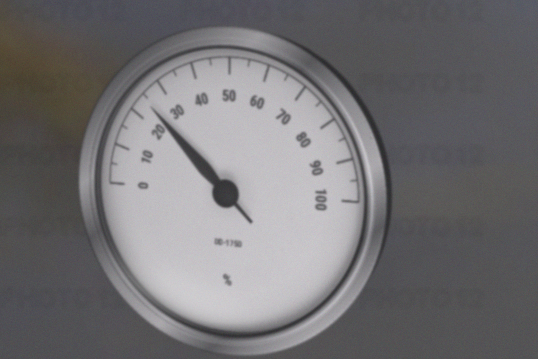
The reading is 25 %
